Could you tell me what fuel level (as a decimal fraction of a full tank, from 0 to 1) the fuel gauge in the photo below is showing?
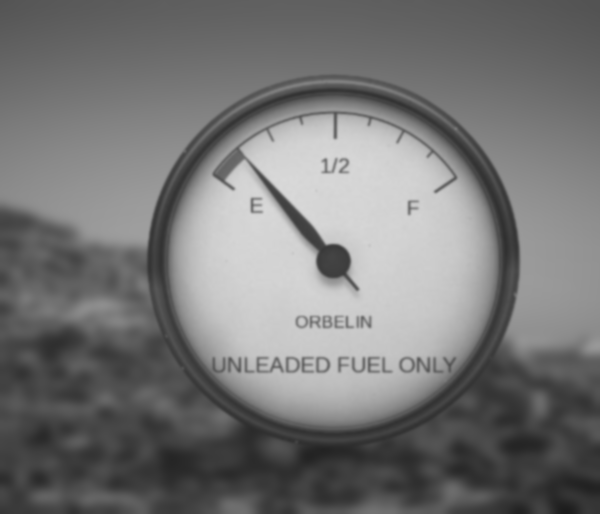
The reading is 0.125
